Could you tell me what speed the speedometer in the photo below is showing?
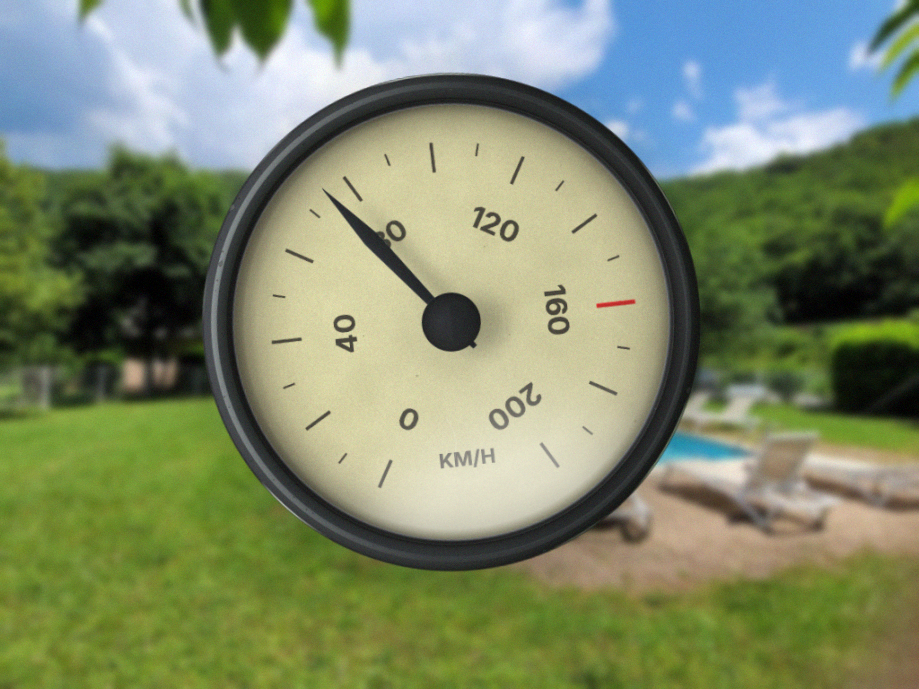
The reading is 75 km/h
